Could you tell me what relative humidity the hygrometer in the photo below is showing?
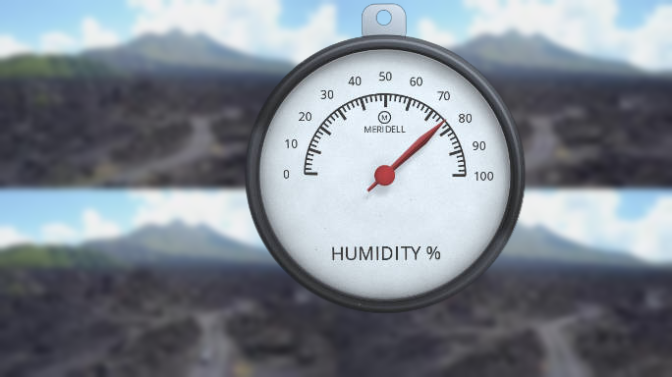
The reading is 76 %
